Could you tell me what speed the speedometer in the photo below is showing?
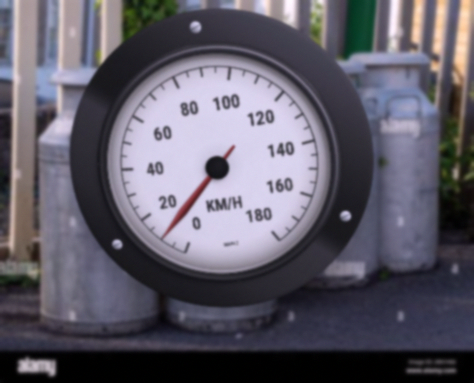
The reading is 10 km/h
